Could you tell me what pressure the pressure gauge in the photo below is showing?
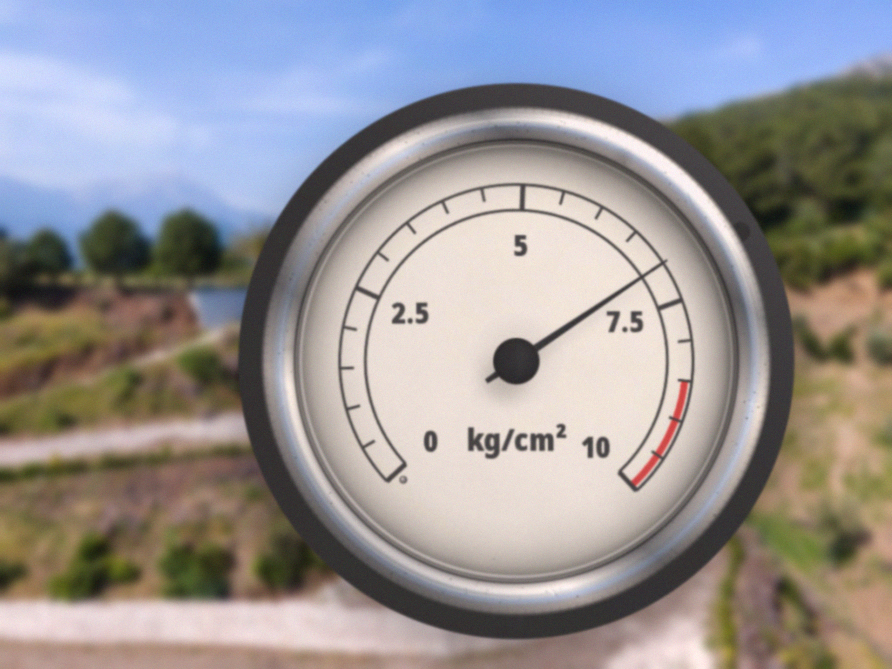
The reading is 7 kg/cm²
